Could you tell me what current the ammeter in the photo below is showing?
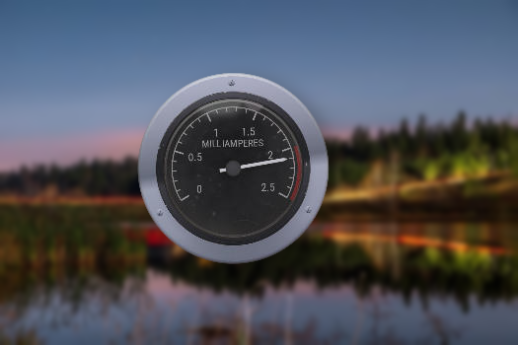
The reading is 2.1 mA
